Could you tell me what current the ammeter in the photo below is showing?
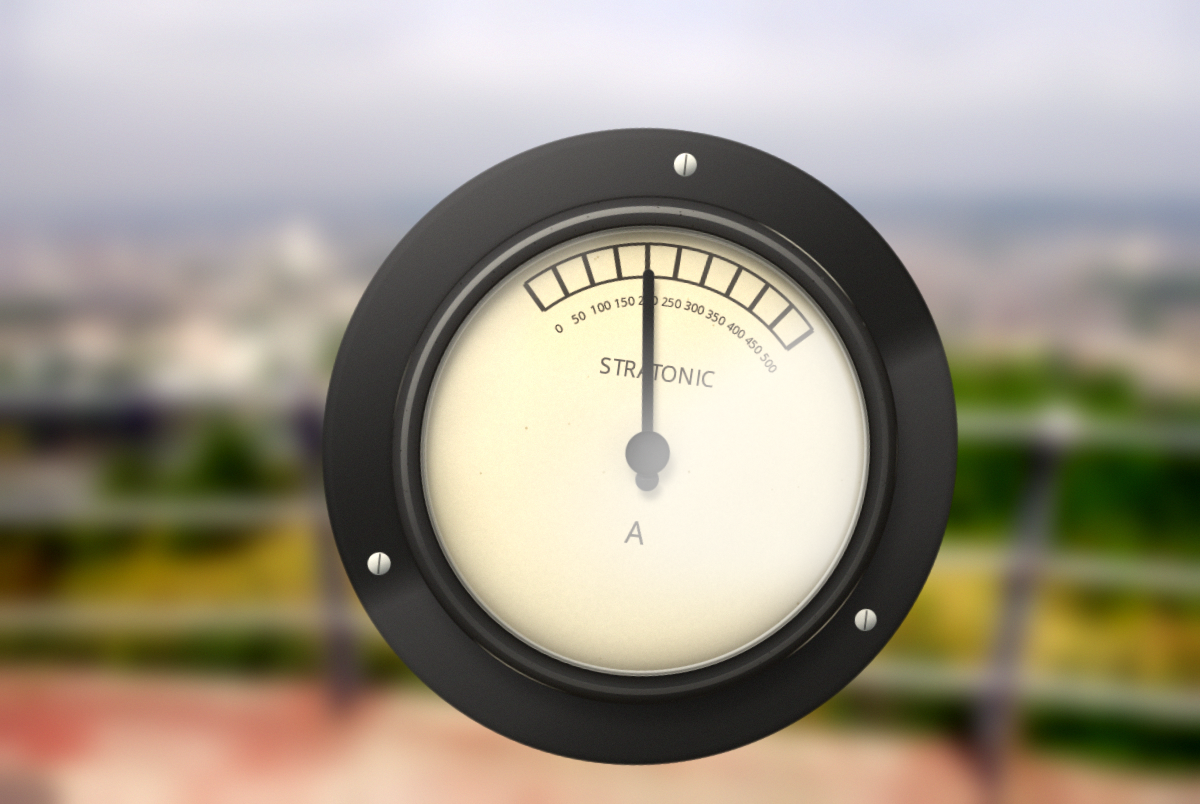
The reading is 200 A
